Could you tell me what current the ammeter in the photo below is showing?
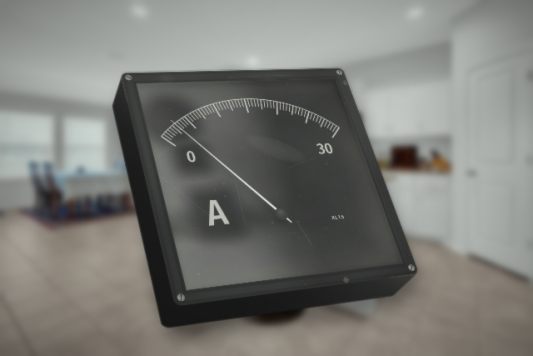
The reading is 2.5 A
